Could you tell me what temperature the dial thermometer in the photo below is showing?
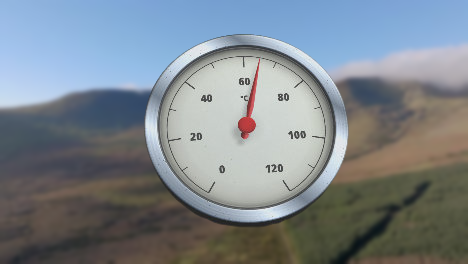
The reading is 65 °C
